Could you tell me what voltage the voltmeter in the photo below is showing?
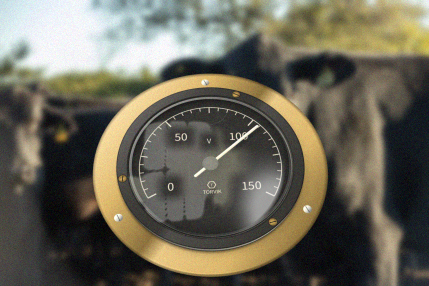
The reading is 105 V
